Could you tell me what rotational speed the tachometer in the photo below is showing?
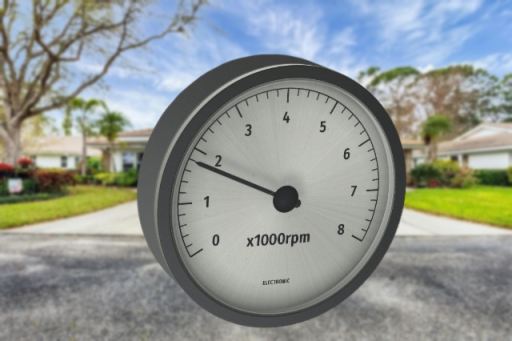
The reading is 1800 rpm
